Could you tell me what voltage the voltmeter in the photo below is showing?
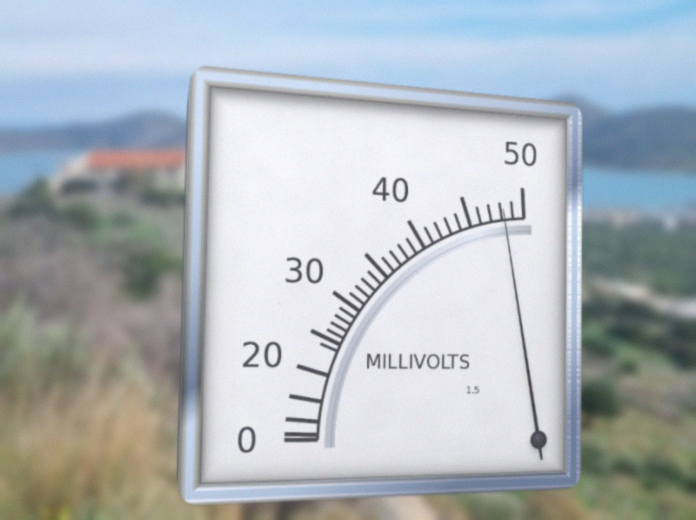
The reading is 48 mV
